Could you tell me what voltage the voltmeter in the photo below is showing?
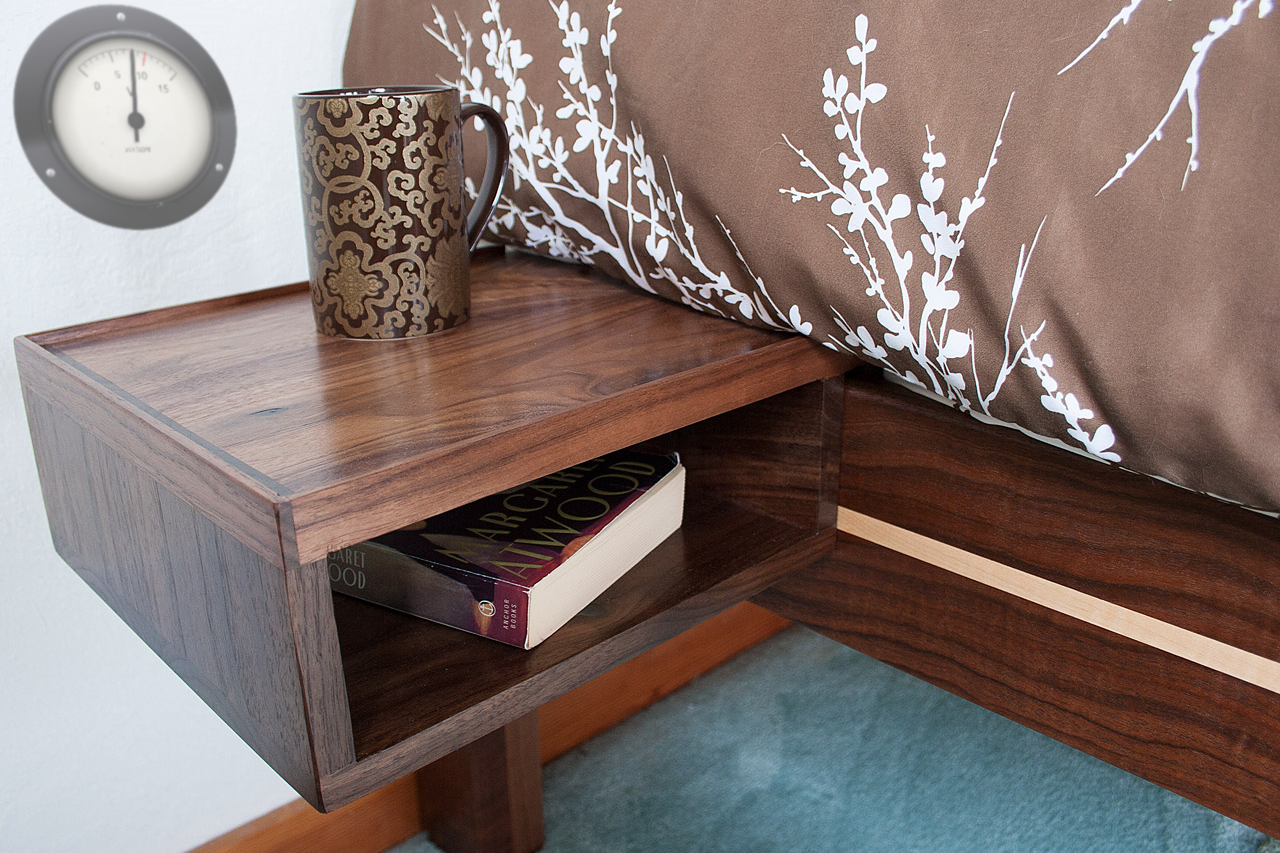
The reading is 8 V
